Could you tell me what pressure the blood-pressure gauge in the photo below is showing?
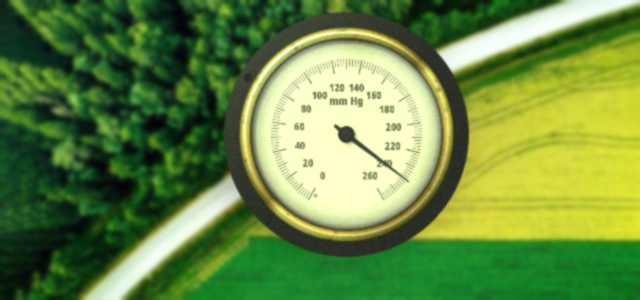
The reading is 240 mmHg
